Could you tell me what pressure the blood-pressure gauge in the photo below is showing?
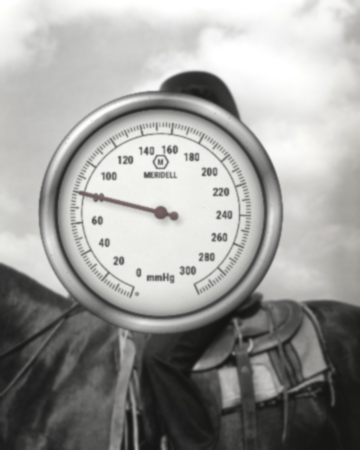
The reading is 80 mmHg
